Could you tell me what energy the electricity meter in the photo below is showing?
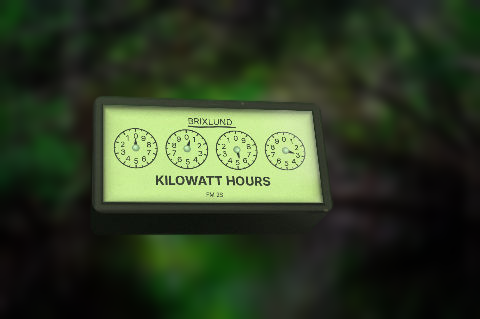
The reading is 53 kWh
